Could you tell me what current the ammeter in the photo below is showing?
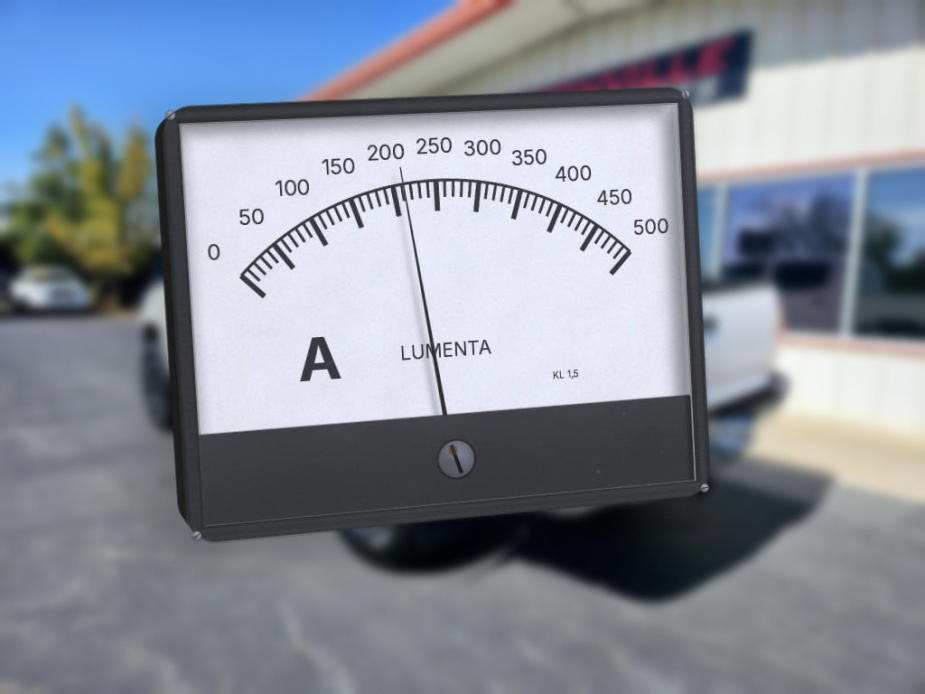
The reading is 210 A
